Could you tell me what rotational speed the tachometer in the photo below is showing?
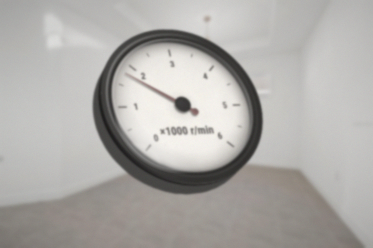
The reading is 1750 rpm
